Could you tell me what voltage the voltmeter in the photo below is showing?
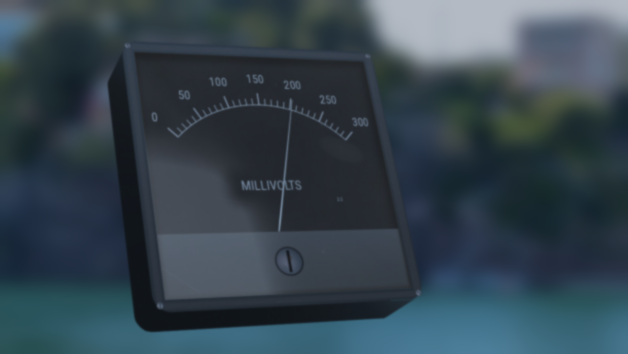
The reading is 200 mV
